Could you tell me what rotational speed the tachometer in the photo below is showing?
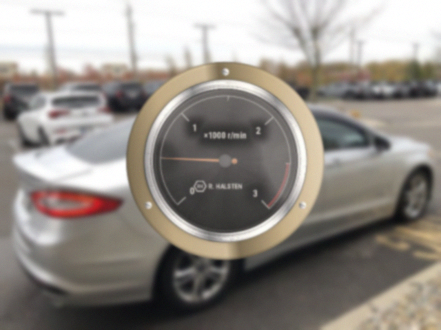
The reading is 500 rpm
